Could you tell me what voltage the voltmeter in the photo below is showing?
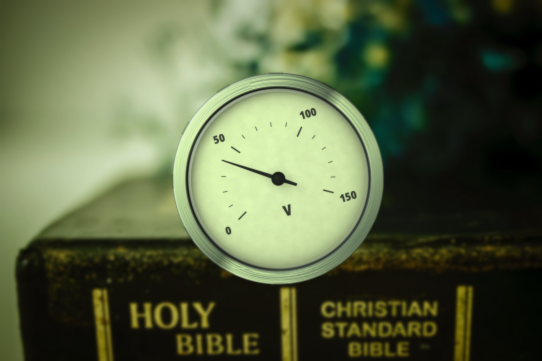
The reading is 40 V
